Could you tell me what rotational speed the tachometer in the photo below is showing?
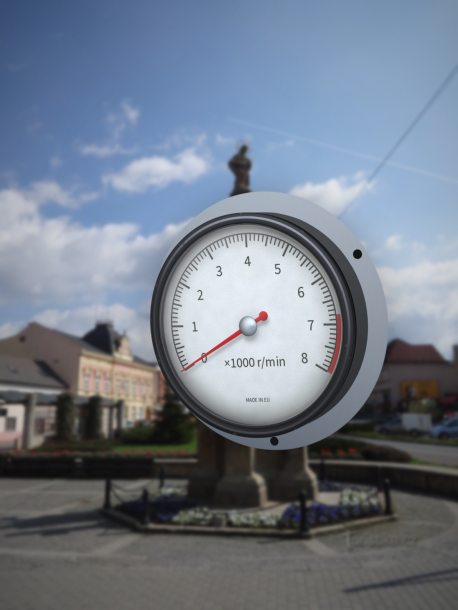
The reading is 0 rpm
